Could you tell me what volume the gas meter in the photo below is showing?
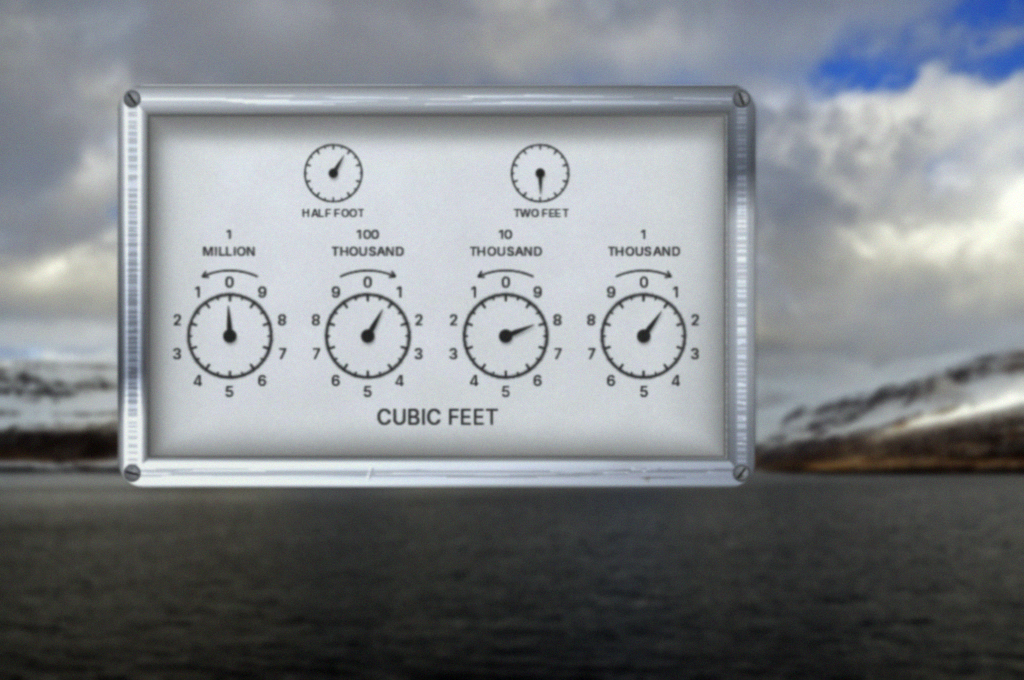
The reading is 8100 ft³
